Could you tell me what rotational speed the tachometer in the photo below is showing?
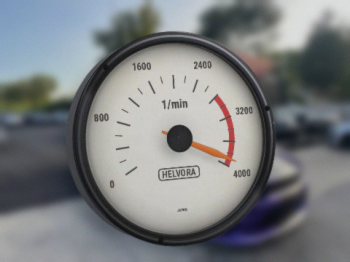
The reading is 3900 rpm
